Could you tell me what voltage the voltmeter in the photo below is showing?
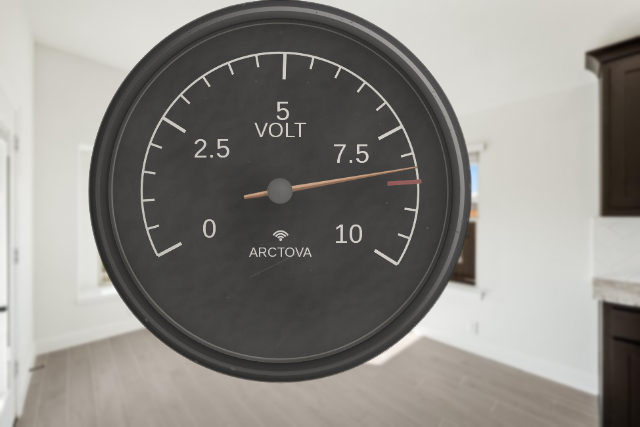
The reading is 8.25 V
